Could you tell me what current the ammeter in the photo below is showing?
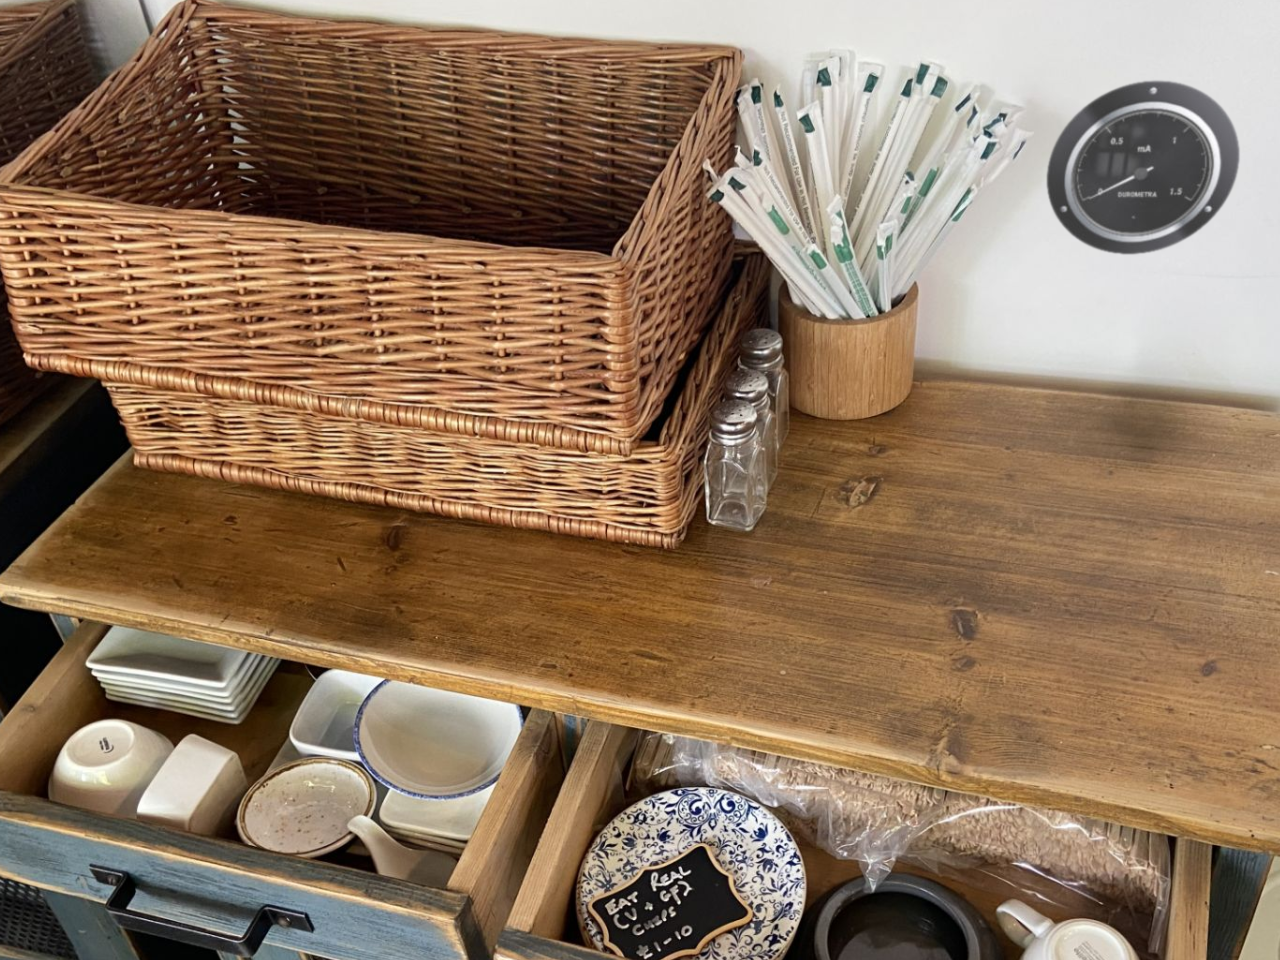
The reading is 0 mA
